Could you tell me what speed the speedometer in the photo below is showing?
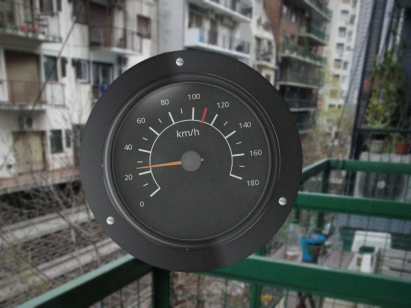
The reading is 25 km/h
